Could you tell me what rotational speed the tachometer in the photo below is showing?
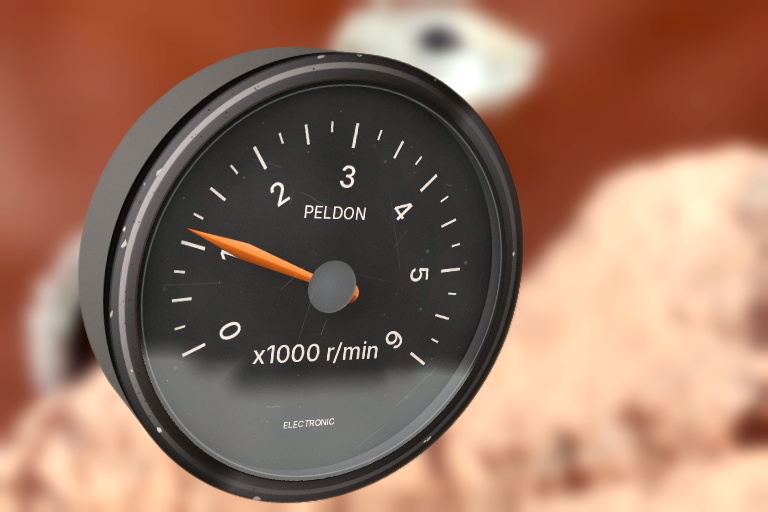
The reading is 1125 rpm
